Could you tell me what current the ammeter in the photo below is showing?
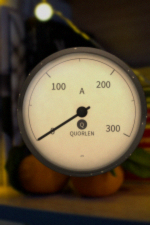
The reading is 0 A
